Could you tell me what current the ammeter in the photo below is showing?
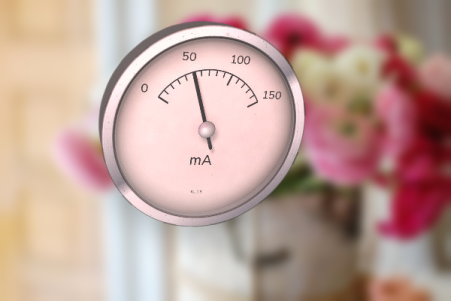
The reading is 50 mA
